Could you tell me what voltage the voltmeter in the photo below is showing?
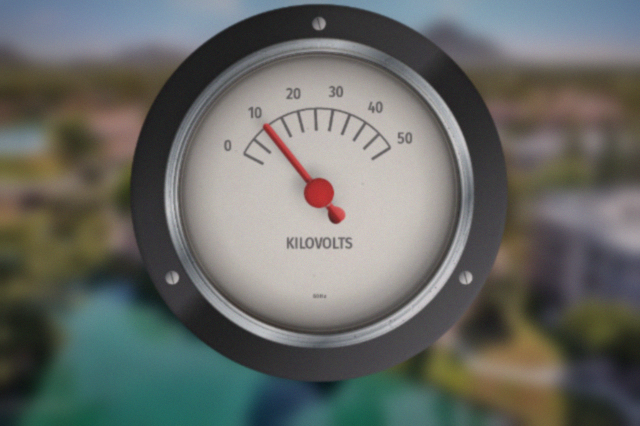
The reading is 10 kV
